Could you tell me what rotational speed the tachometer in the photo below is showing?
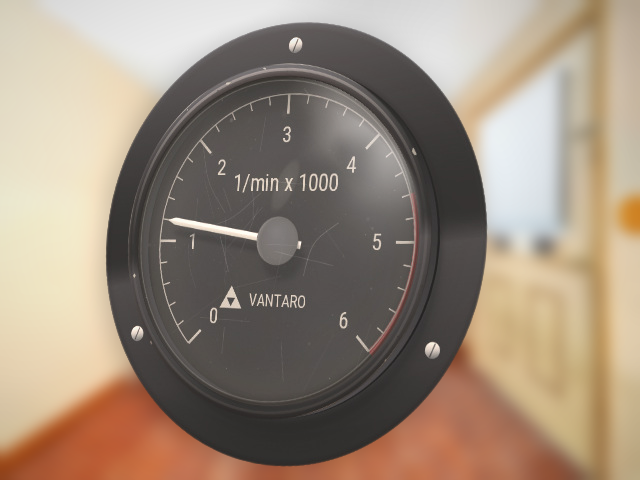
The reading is 1200 rpm
